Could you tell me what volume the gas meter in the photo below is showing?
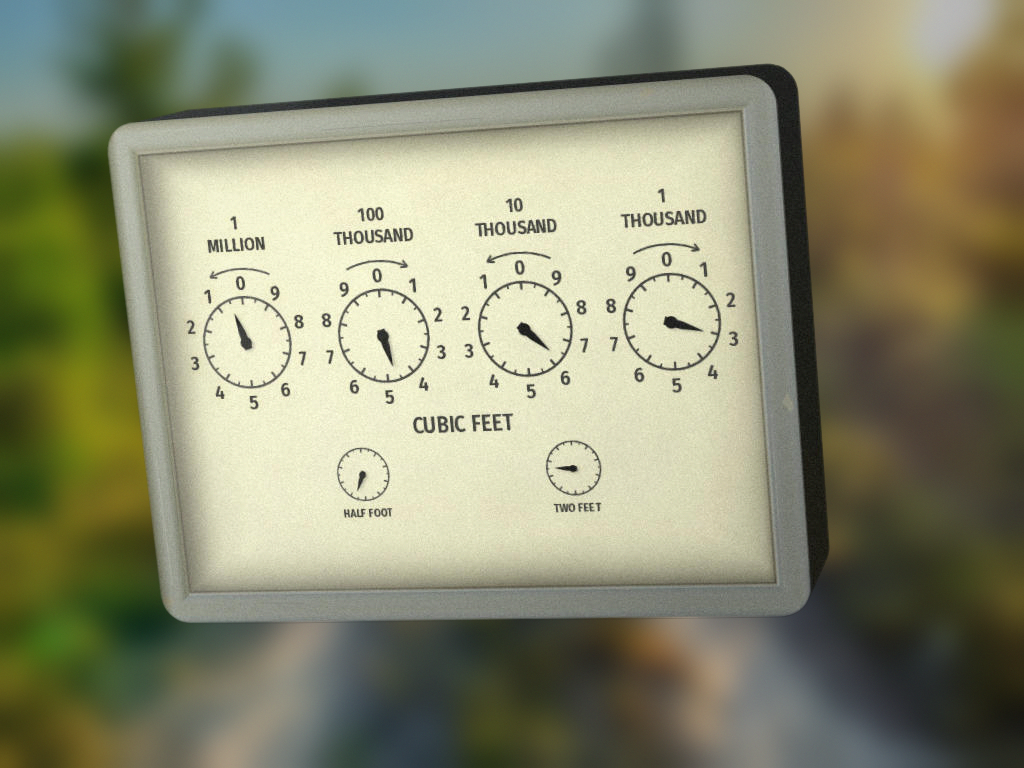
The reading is 46300 ft³
